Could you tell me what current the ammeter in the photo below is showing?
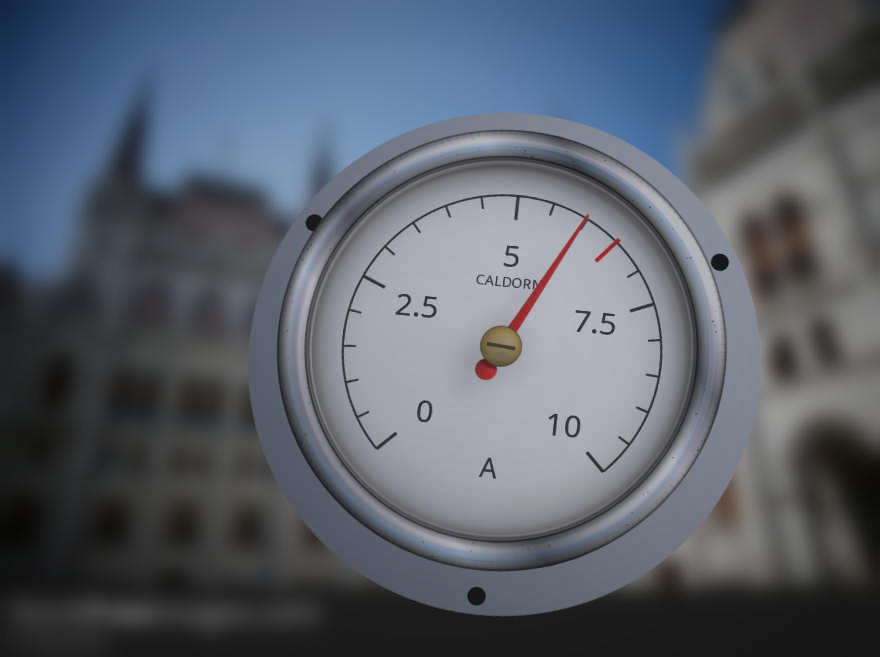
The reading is 6 A
